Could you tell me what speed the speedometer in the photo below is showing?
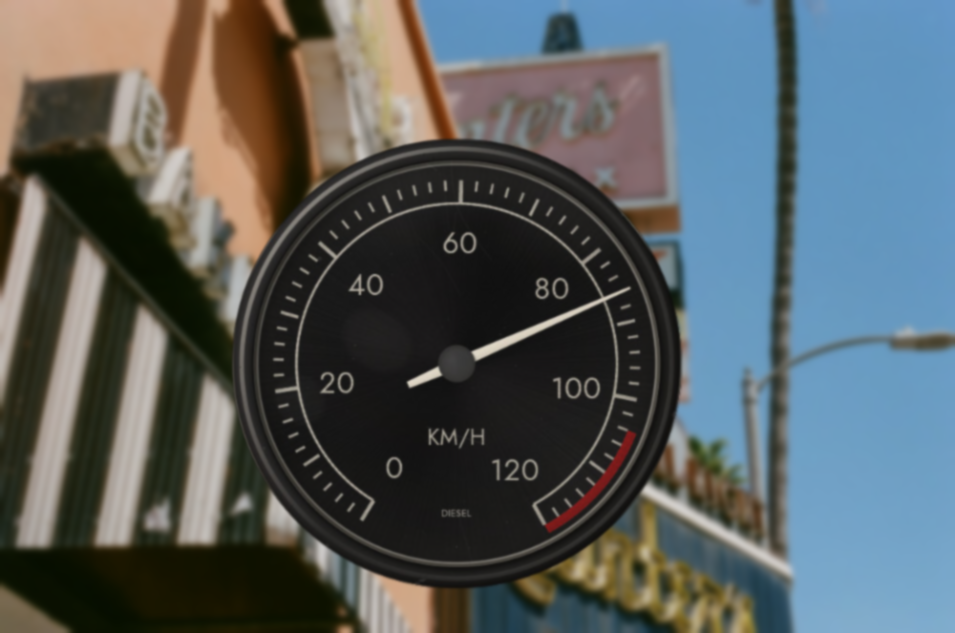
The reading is 86 km/h
